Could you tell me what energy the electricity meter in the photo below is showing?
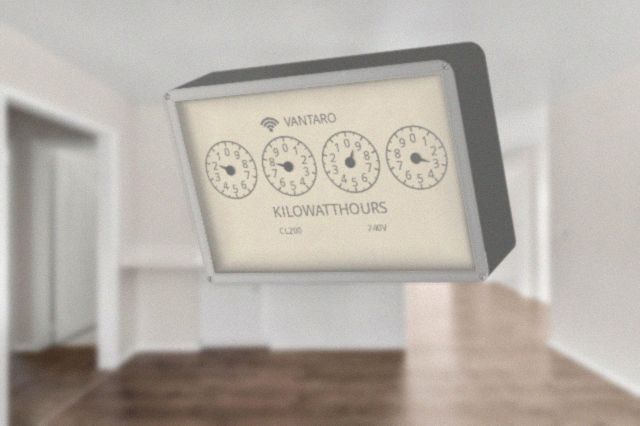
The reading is 1793 kWh
